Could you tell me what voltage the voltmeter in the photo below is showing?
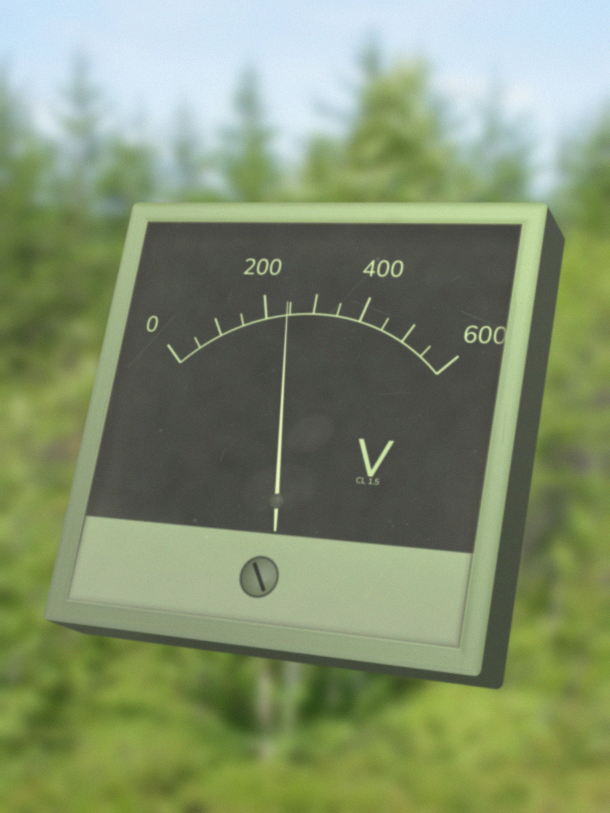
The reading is 250 V
